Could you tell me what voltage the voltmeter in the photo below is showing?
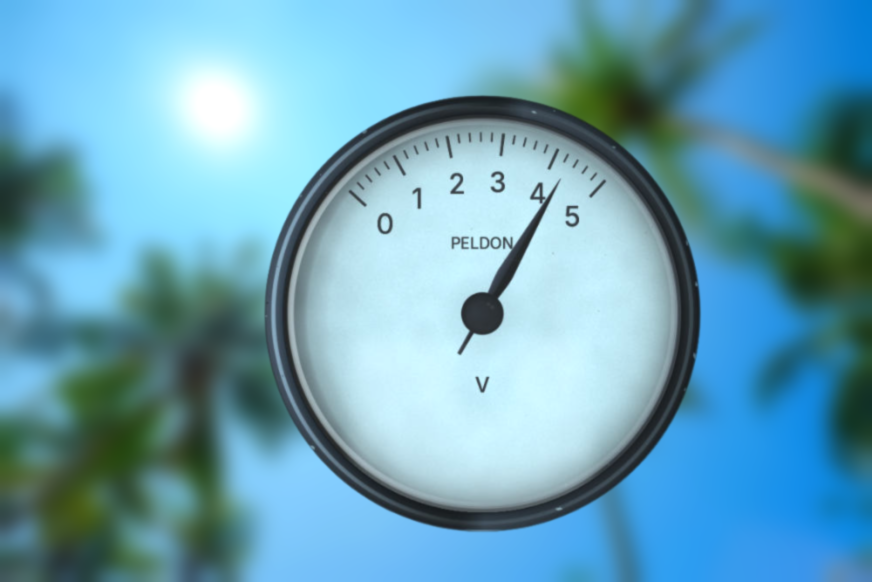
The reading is 4.3 V
